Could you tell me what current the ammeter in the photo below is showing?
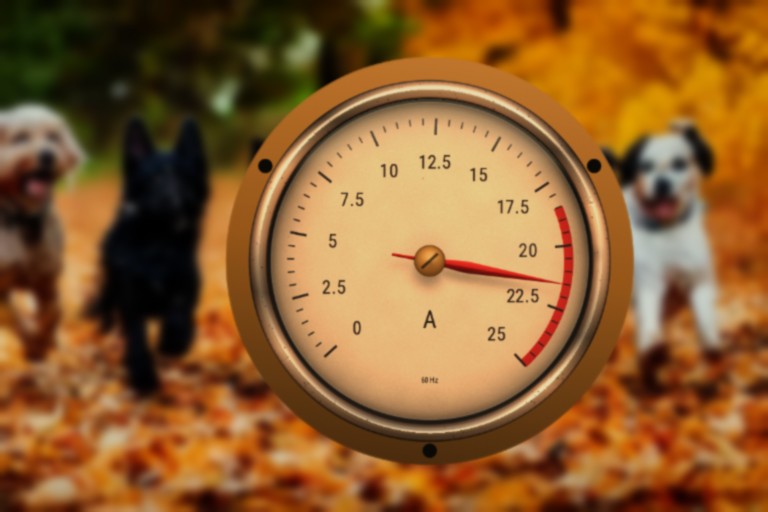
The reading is 21.5 A
